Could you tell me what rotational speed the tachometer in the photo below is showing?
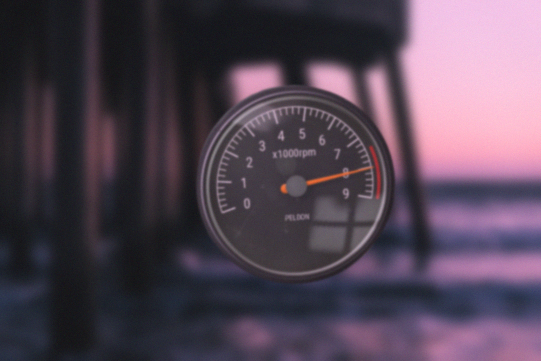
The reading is 8000 rpm
